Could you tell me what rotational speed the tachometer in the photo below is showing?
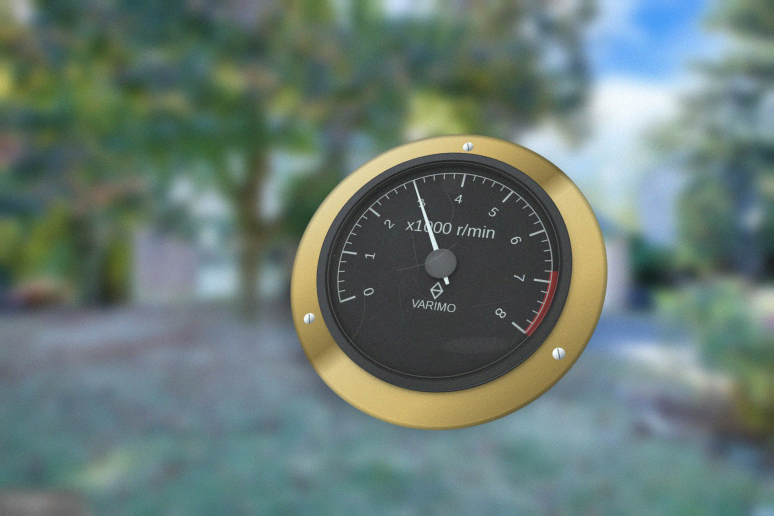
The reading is 3000 rpm
